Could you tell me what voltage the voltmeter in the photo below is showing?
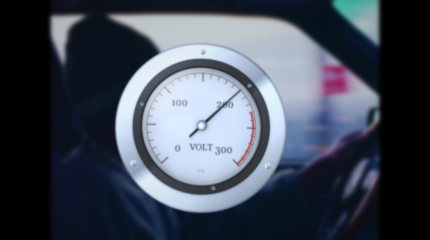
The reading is 200 V
